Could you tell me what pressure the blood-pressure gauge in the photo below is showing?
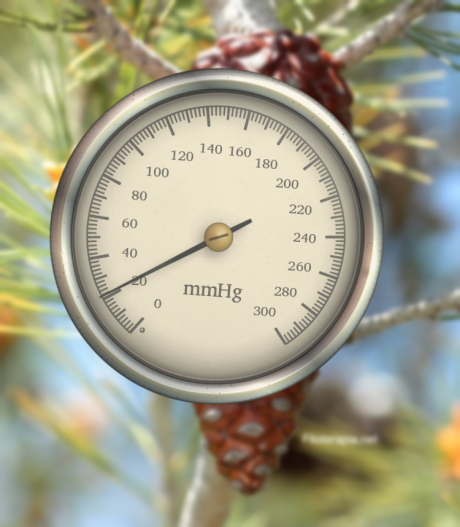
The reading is 22 mmHg
